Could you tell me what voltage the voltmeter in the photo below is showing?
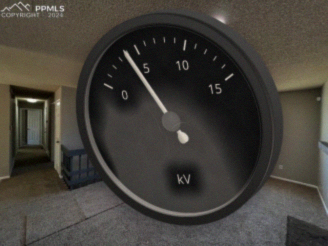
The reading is 4 kV
